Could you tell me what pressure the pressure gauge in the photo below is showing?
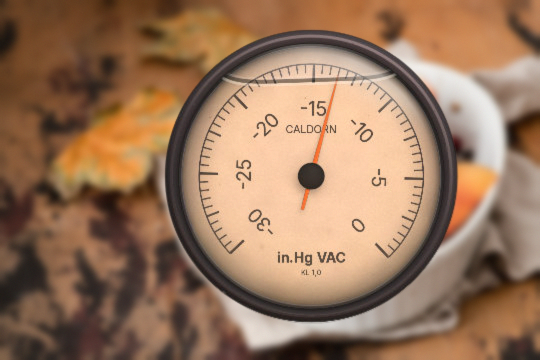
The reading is -13.5 inHg
